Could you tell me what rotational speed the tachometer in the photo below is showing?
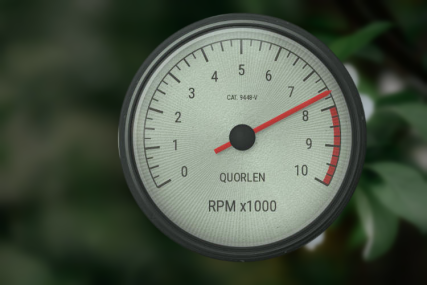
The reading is 7625 rpm
